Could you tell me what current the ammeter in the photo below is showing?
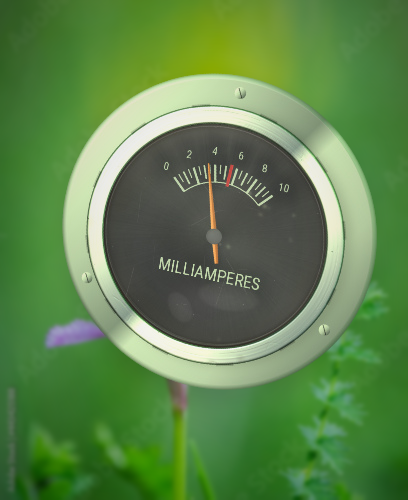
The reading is 3.5 mA
